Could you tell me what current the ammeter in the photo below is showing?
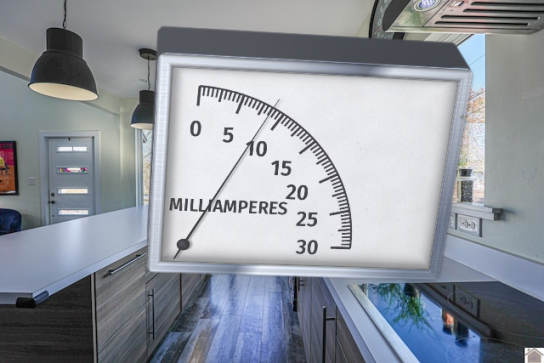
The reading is 8.5 mA
